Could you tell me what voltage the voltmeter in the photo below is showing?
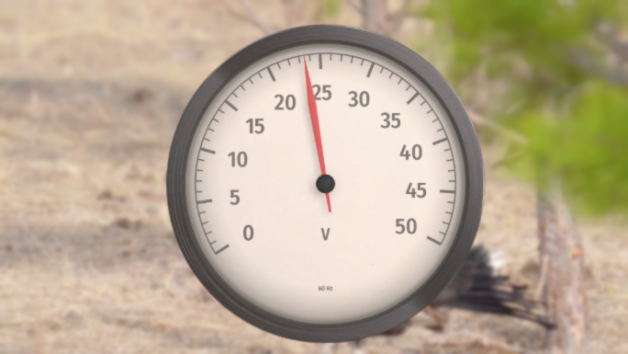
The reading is 23.5 V
